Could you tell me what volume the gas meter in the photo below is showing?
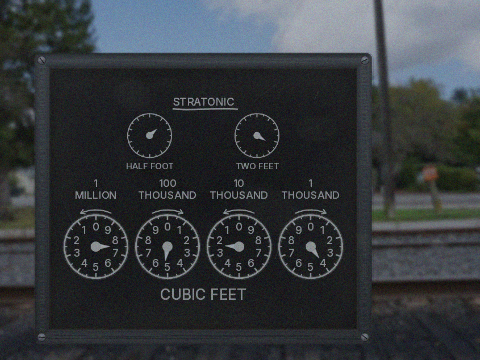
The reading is 752400 ft³
